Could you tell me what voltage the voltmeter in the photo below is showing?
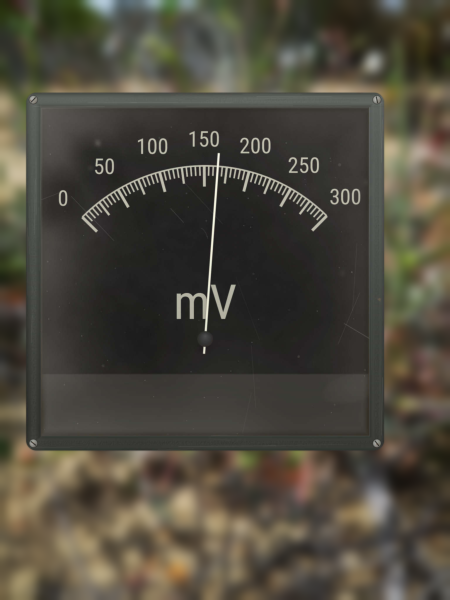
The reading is 165 mV
